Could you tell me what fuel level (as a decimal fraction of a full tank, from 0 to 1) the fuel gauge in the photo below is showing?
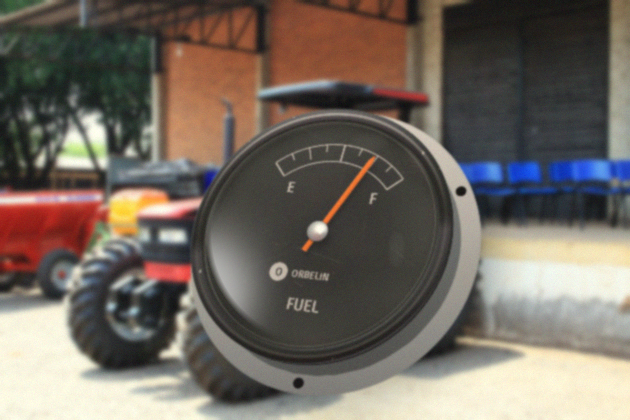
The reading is 0.75
